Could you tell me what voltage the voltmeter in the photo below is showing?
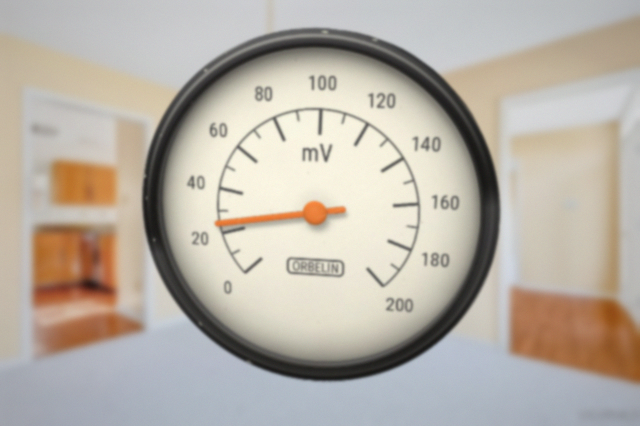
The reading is 25 mV
